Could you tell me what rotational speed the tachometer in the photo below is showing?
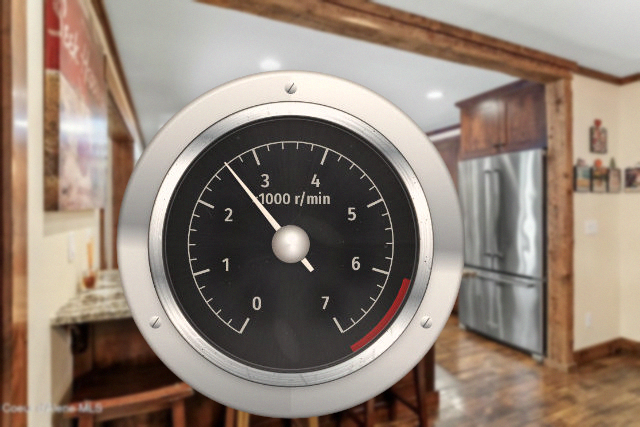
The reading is 2600 rpm
